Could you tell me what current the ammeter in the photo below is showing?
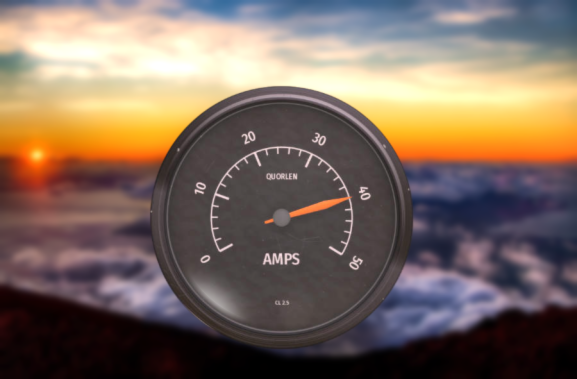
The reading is 40 A
